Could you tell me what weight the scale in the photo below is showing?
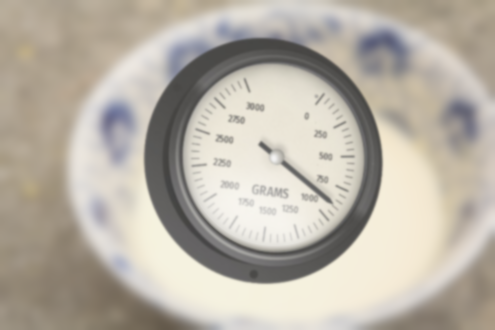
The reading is 900 g
